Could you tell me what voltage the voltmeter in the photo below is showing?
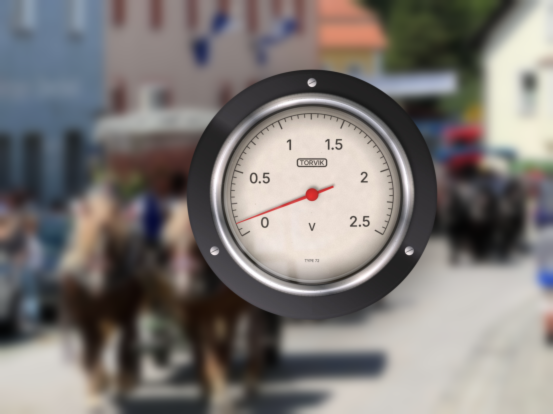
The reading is 0.1 V
